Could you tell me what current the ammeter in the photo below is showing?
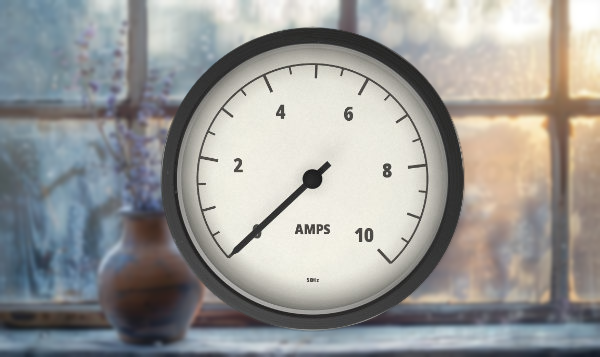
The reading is 0 A
